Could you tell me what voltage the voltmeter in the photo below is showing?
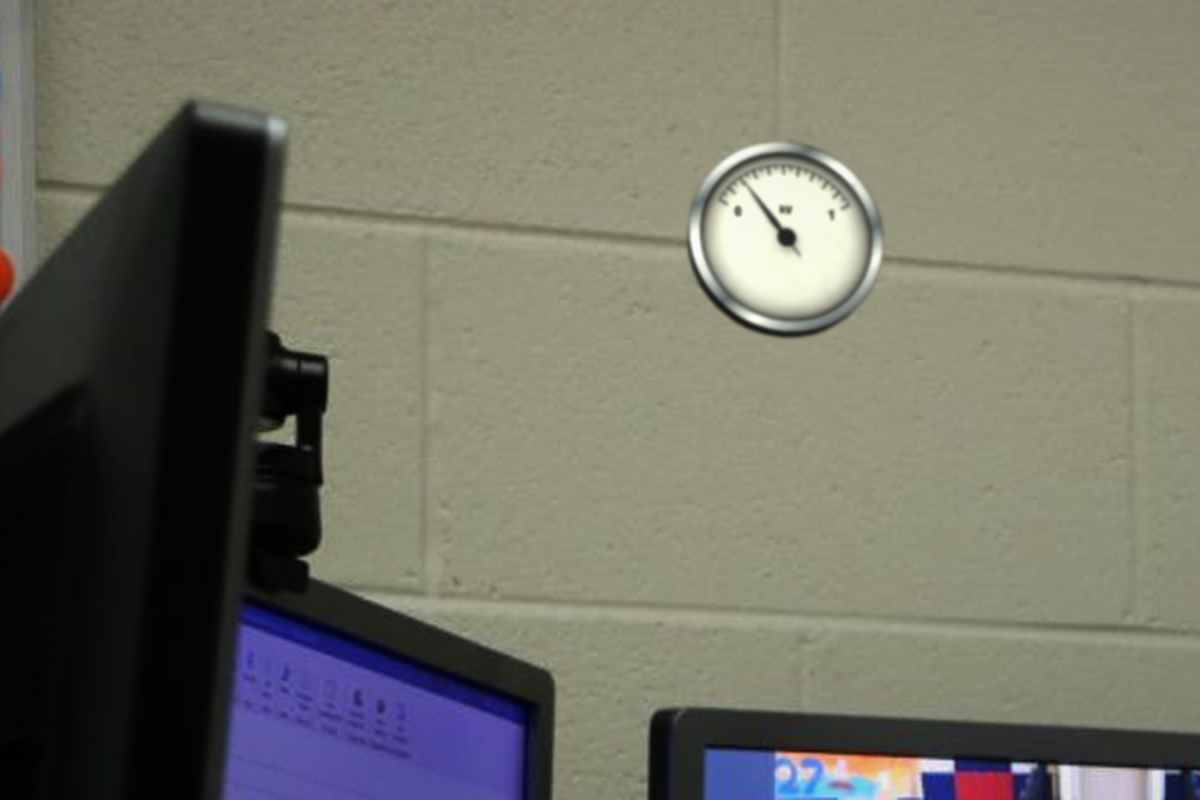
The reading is 0.2 kV
